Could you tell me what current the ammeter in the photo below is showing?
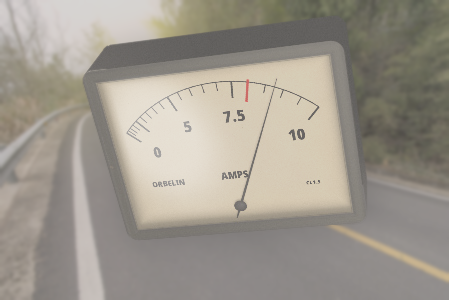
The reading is 8.75 A
